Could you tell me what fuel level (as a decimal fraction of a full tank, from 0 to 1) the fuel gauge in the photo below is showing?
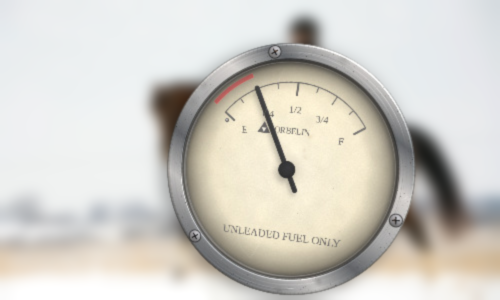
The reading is 0.25
